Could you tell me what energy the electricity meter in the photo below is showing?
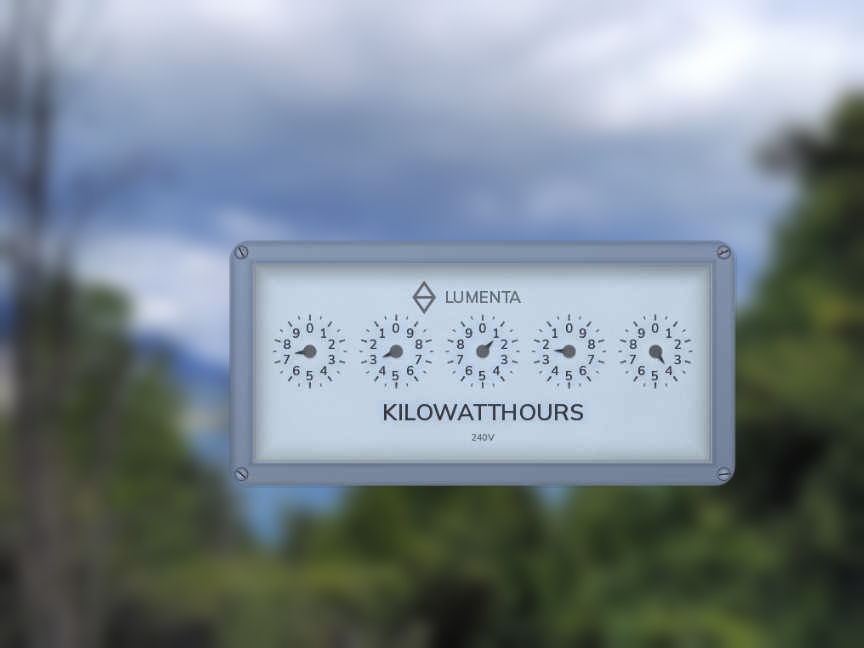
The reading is 73124 kWh
